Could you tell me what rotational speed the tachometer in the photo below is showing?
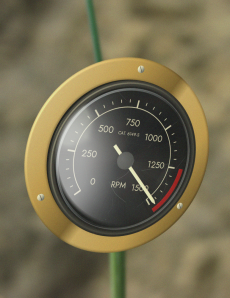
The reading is 1475 rpm
